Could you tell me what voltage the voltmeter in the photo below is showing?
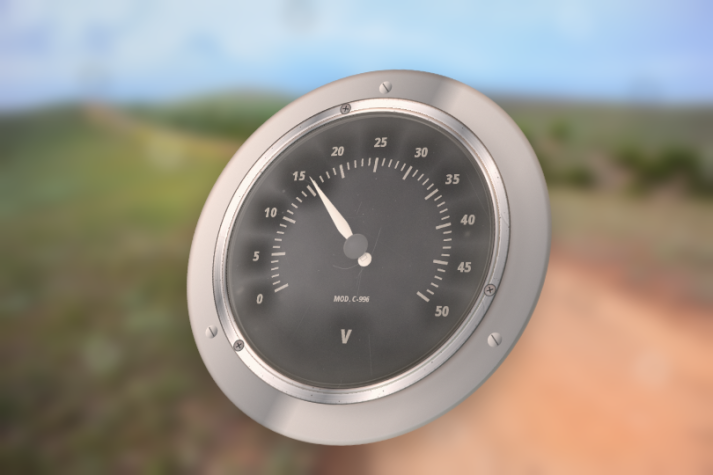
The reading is 16 V
